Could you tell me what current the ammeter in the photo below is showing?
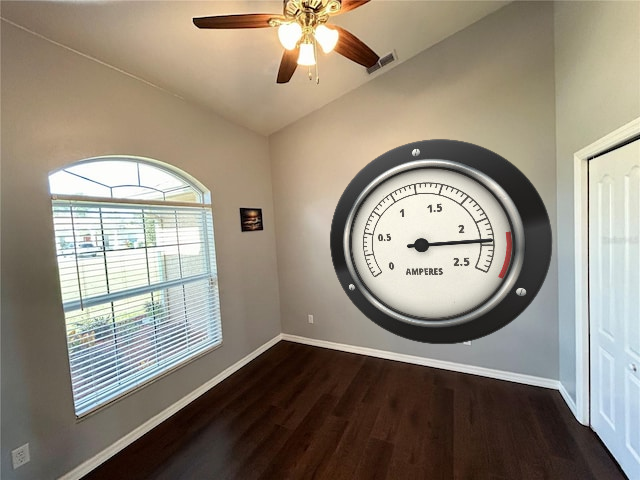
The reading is 2.2 A
